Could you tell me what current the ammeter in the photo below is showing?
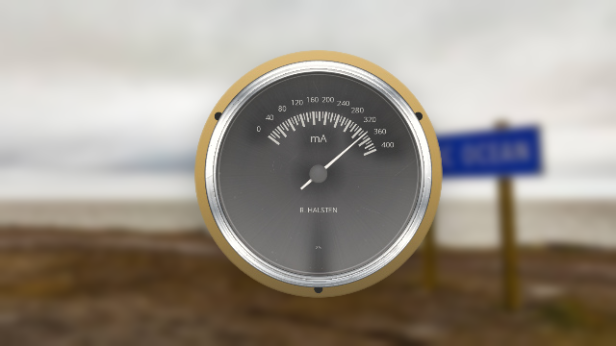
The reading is 340 mA
